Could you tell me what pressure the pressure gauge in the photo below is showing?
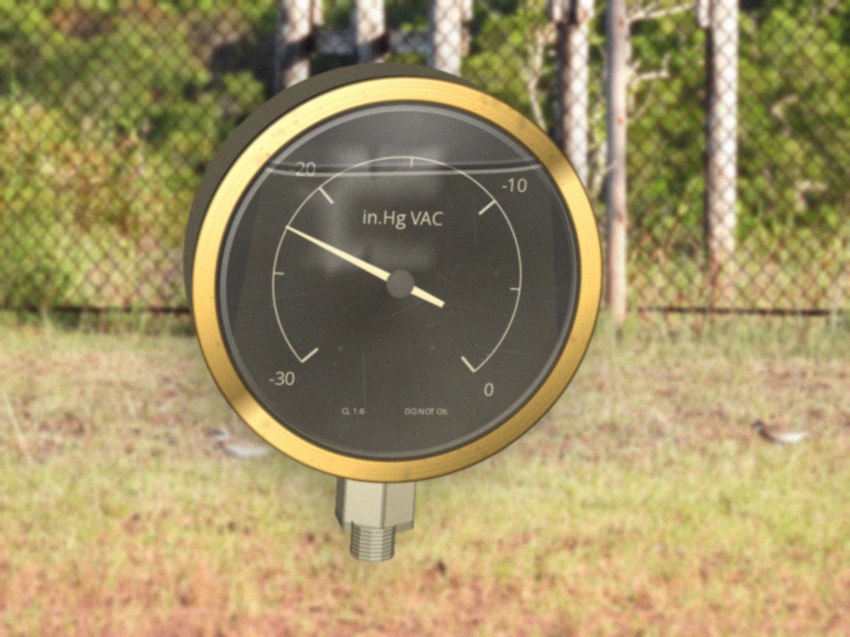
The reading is -22.5 inHg
